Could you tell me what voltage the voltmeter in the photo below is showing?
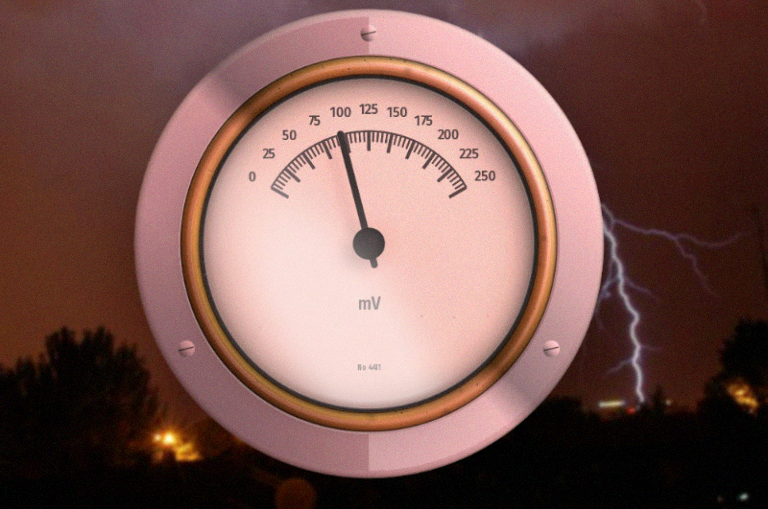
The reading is 95 mV
